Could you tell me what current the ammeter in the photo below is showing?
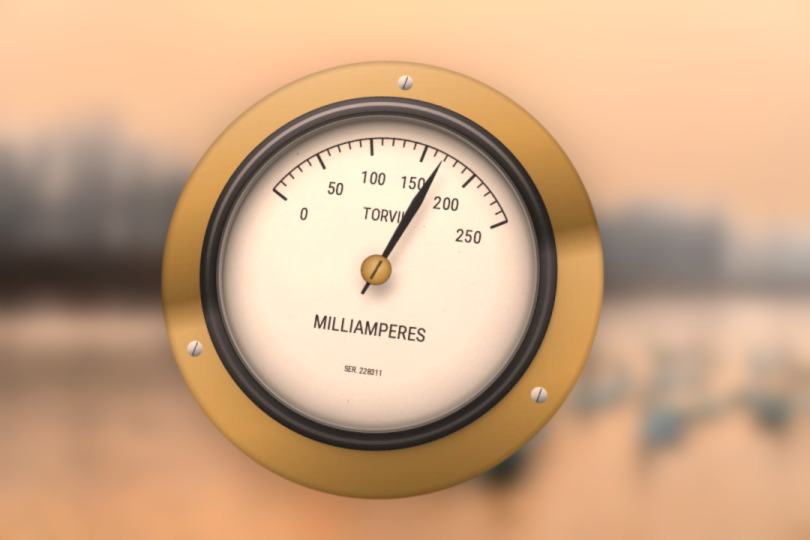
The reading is 170 mA
